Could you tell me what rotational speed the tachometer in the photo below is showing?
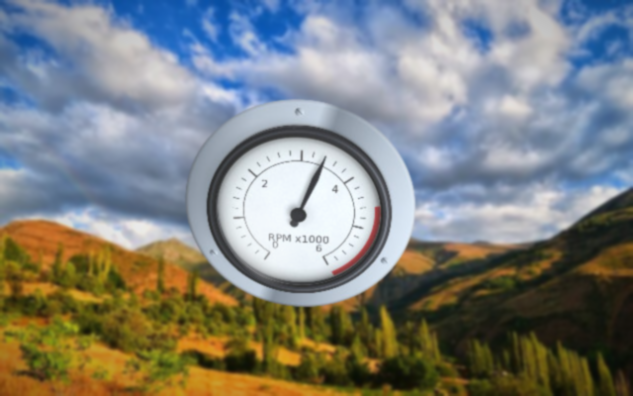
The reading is 3400 rpm
